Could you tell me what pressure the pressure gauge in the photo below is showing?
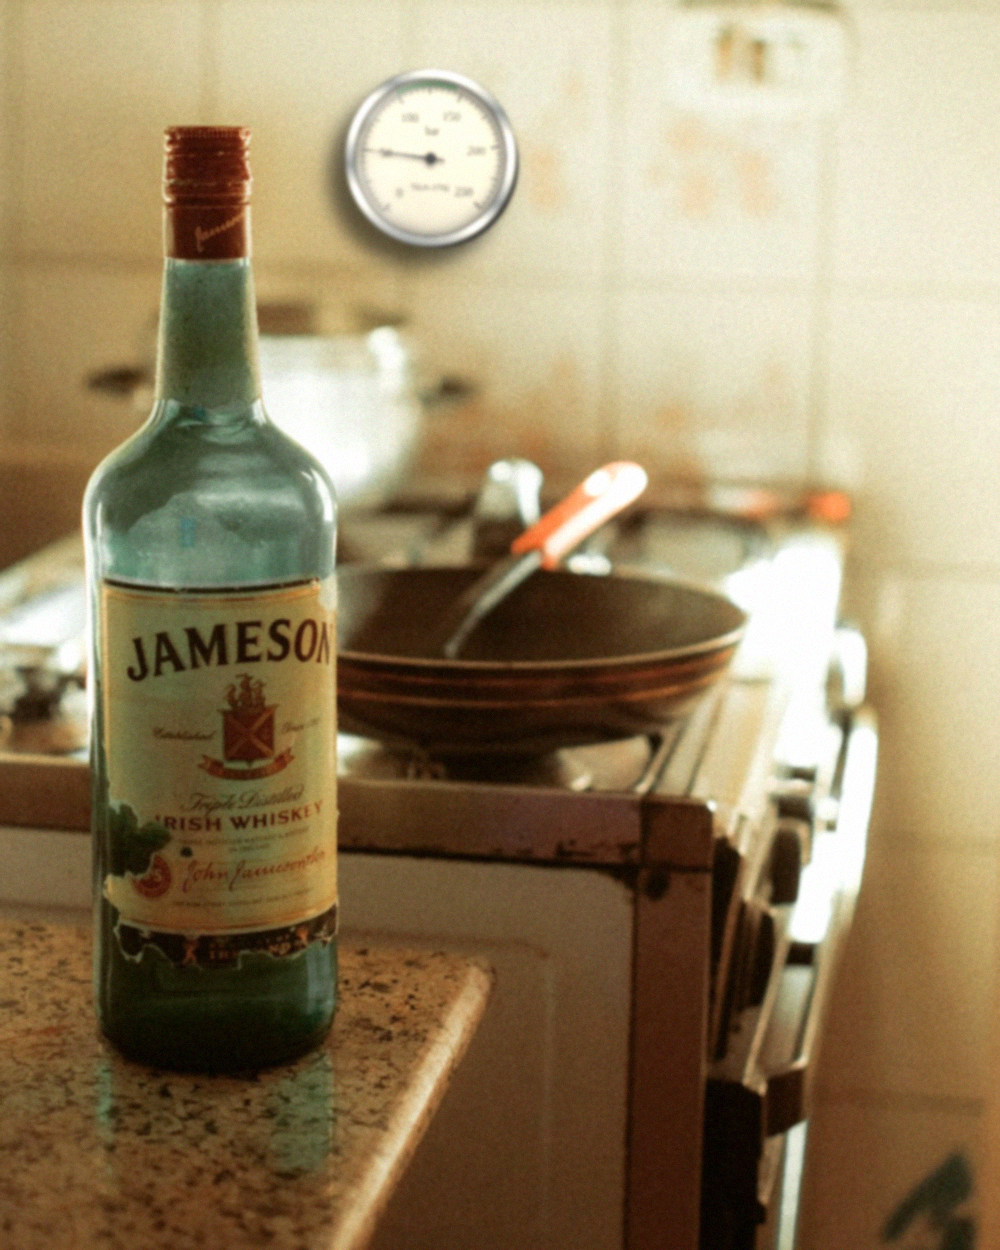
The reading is 50 bar
